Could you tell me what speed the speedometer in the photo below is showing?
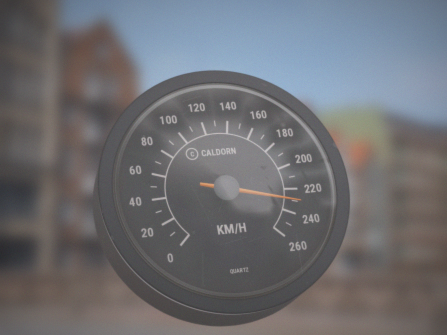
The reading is 230 km/h
